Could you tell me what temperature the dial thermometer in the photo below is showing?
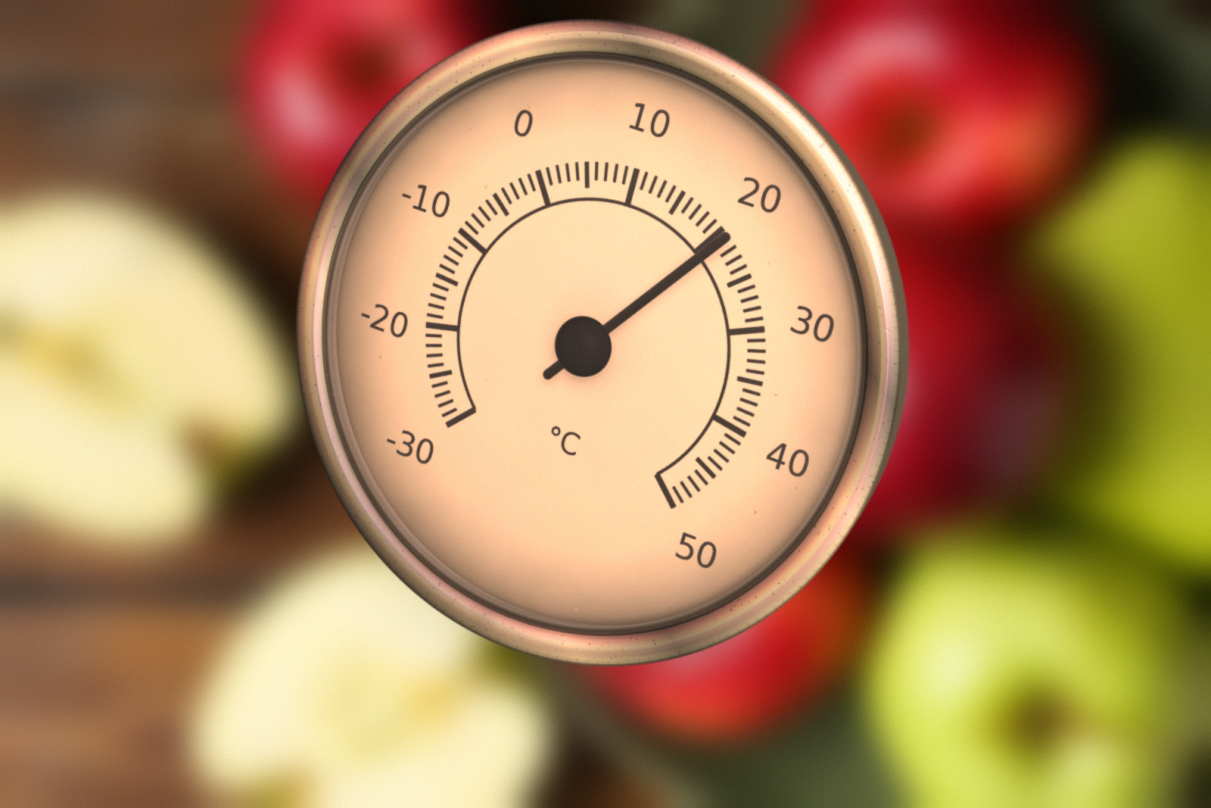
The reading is 21 °C
